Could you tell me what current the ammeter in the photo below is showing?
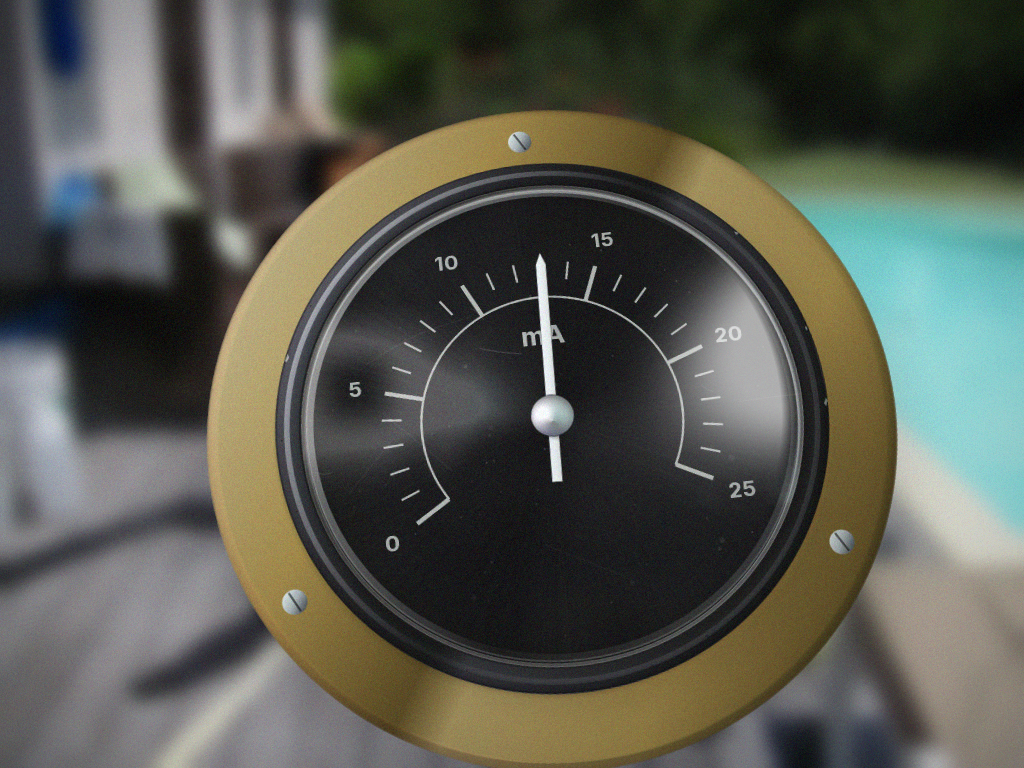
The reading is 13 mA
